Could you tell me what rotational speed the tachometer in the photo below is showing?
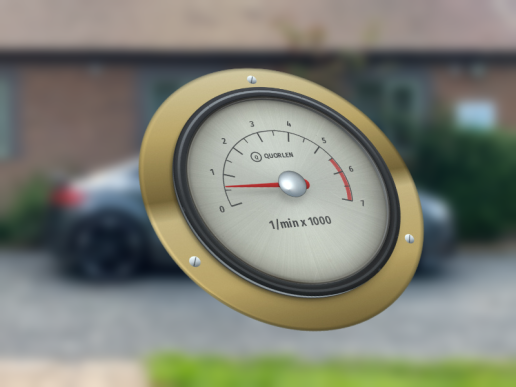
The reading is 500 rpm
